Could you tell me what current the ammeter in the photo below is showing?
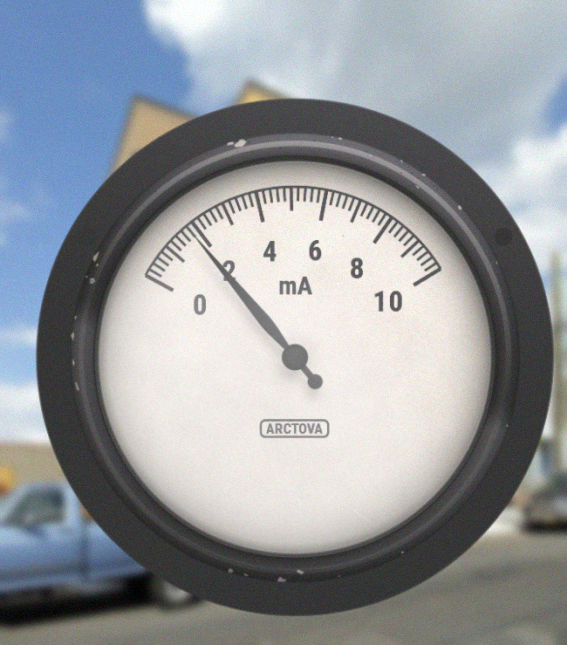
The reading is 1.8 mA
